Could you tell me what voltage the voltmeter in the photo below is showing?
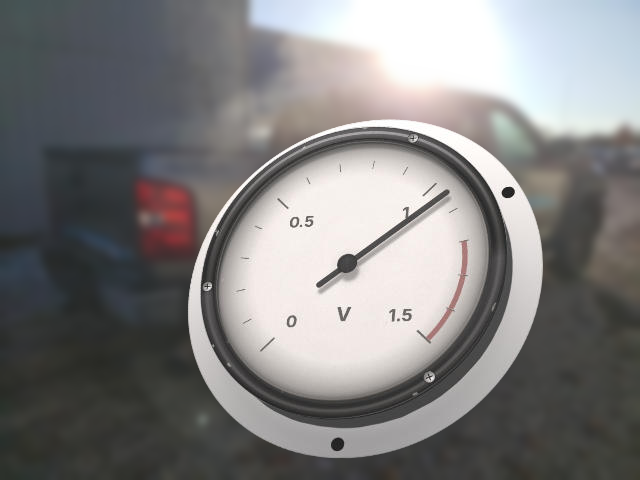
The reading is 1.05 V
